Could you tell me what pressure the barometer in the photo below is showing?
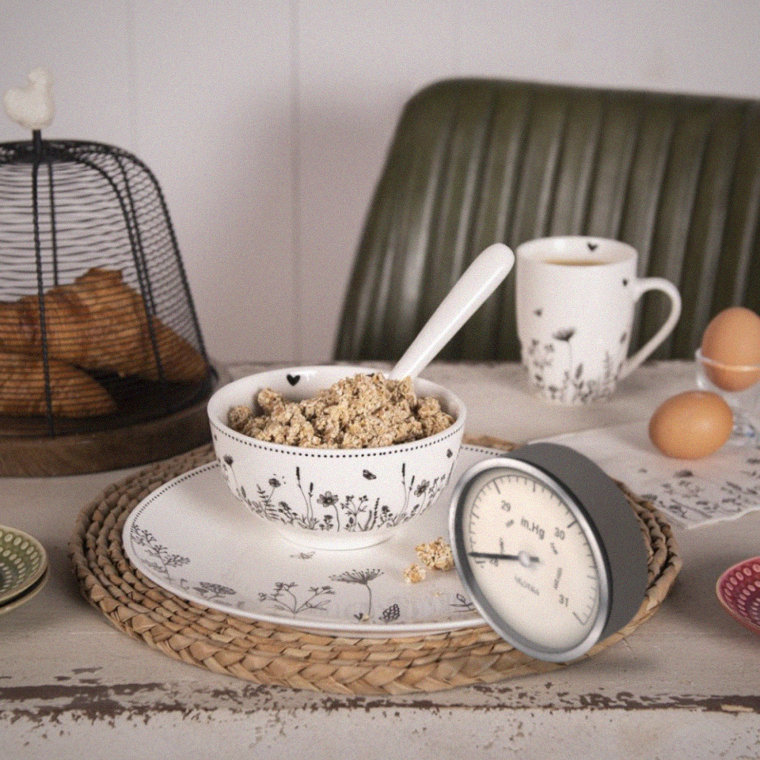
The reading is 28.1 inHg
